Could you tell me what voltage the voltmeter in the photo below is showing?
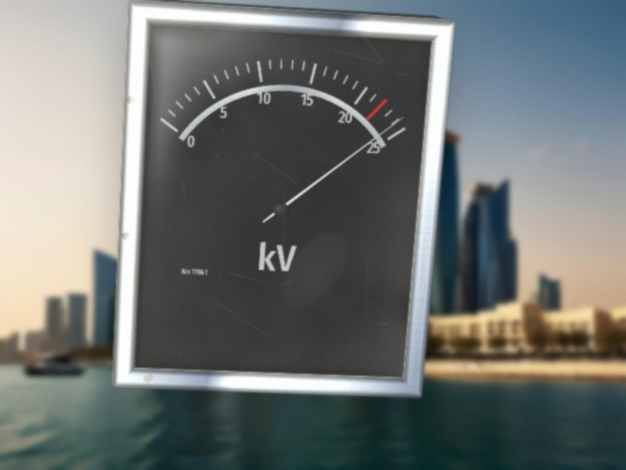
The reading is 24 kV
